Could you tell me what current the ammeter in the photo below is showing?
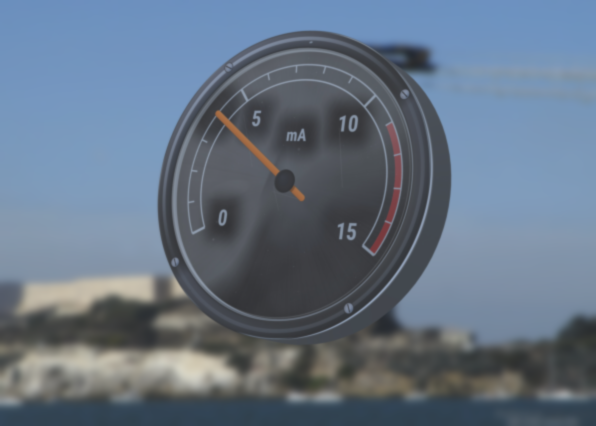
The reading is 4 mA
